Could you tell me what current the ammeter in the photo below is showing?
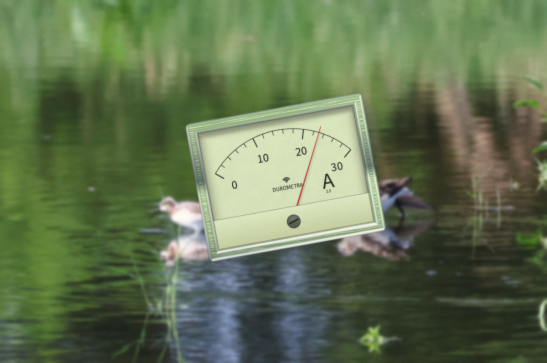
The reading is 23 A
